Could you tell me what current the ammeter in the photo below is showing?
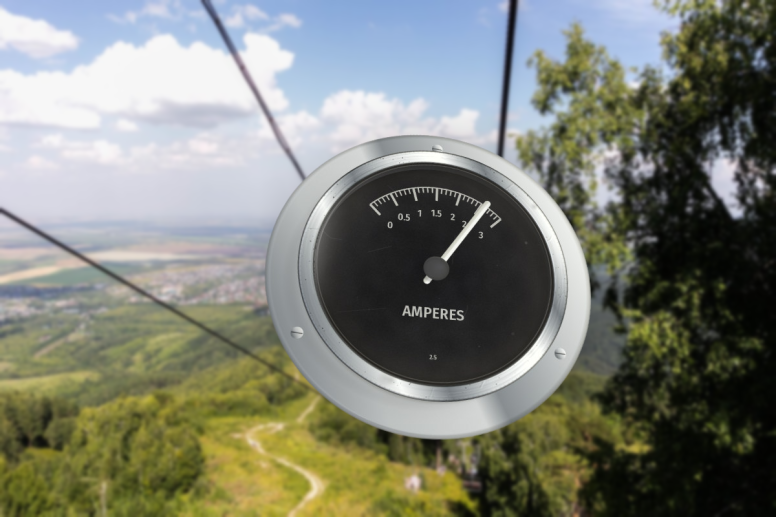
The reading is 2.6 A
